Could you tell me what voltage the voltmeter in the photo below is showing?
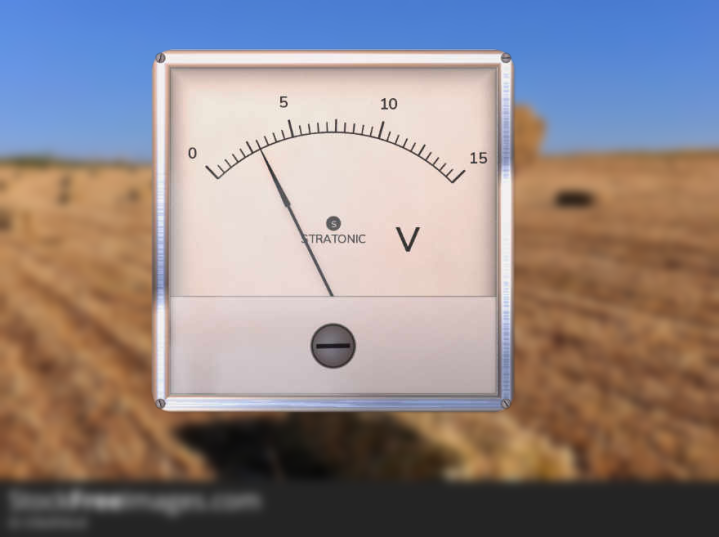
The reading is 3 V
